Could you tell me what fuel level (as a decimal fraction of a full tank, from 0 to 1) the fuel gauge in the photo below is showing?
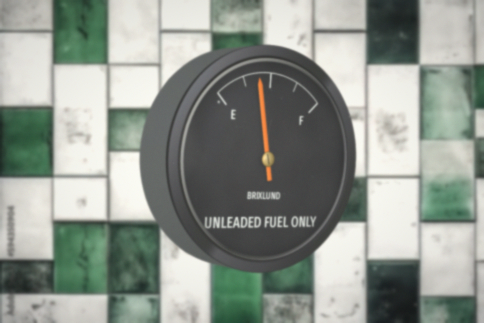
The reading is 0.375
